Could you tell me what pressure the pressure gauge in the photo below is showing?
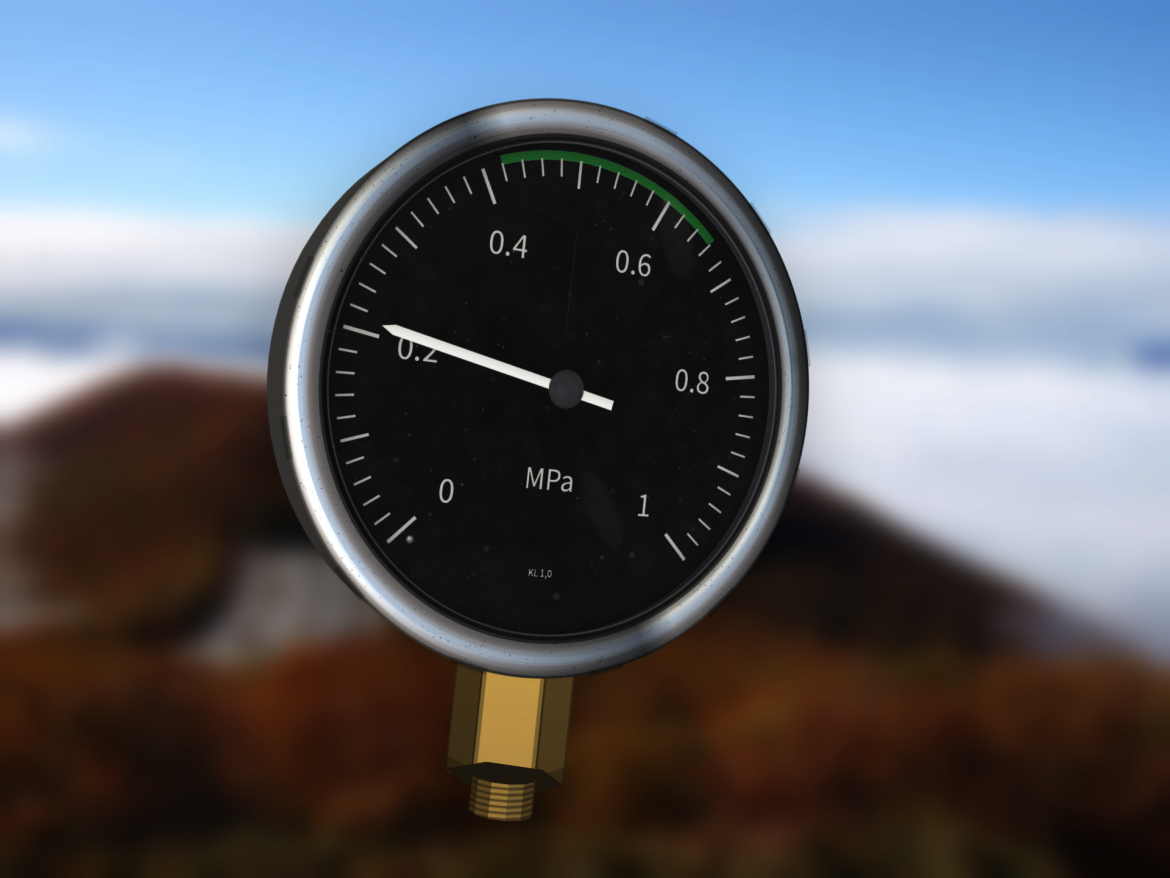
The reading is 0.21 MPa
